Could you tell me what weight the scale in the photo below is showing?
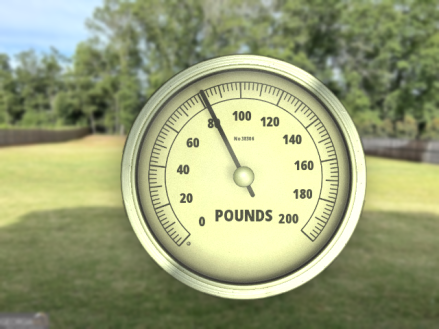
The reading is 82 lb
